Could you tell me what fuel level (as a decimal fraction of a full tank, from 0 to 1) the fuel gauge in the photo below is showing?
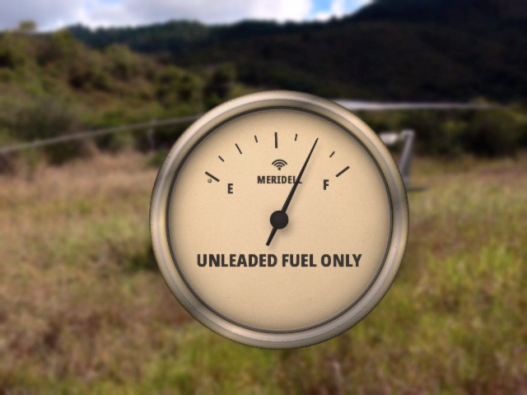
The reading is 0.75
